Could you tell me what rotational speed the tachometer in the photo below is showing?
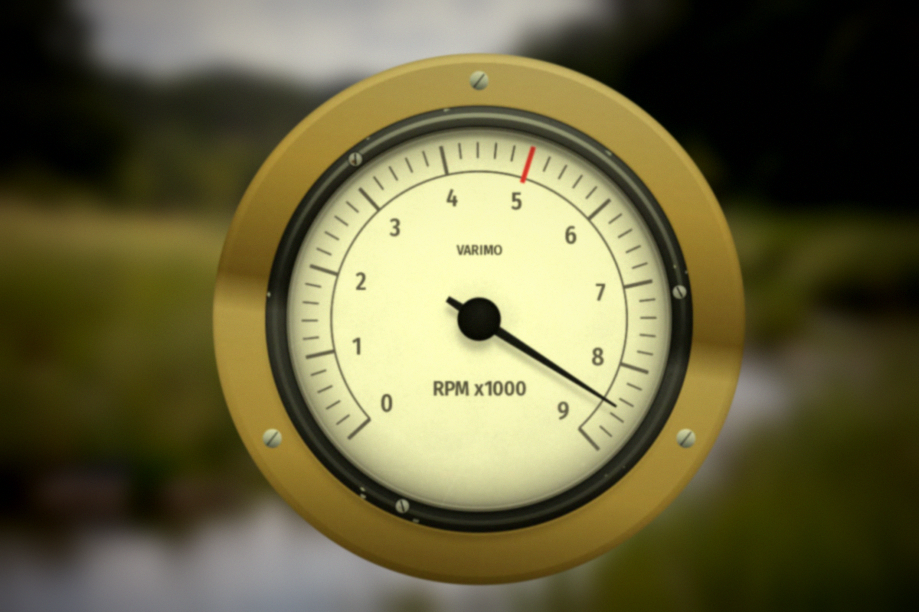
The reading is 8500 rpm
